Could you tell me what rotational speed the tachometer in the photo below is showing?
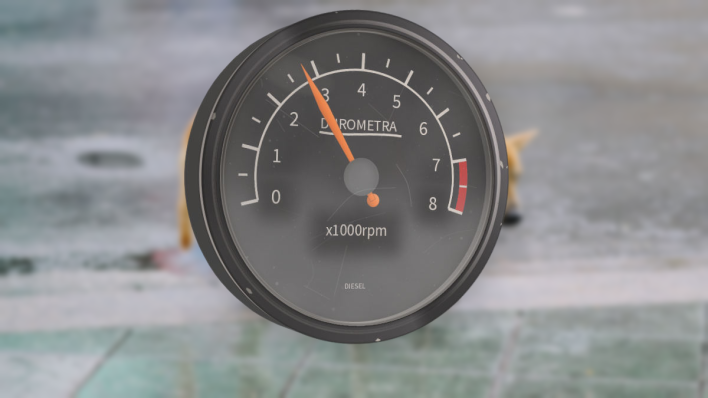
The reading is 2750 rpm
